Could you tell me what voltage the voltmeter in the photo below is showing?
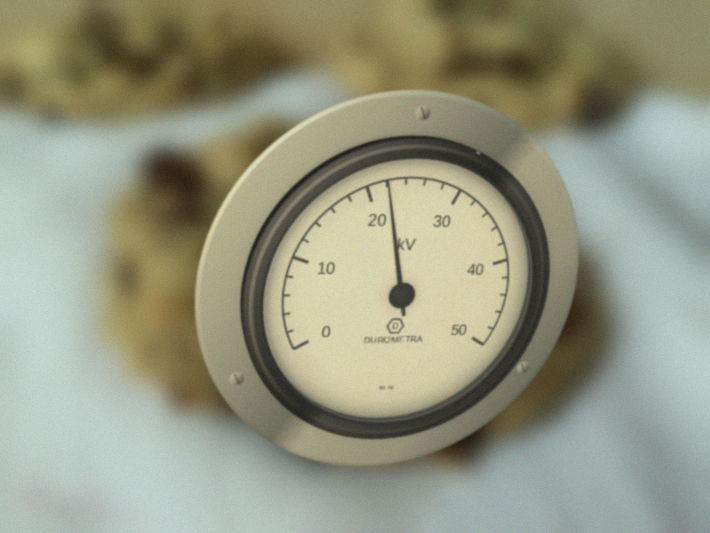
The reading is 22 kV
